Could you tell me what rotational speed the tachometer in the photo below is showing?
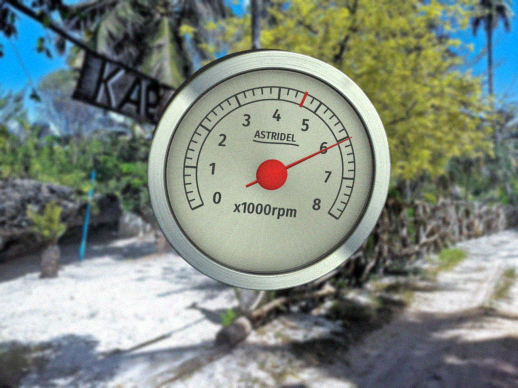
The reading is 6000 rpm
